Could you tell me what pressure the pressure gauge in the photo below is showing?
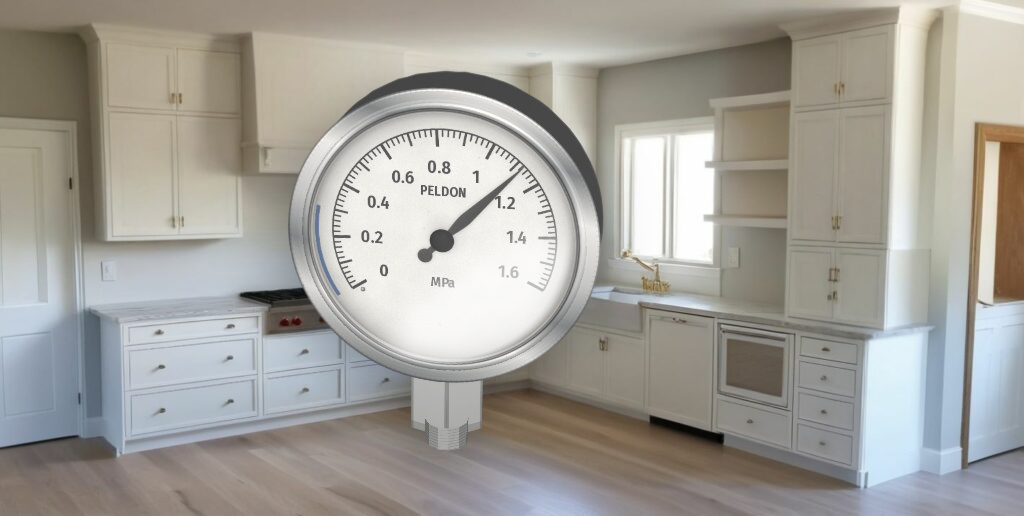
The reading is 1.12 MPa
